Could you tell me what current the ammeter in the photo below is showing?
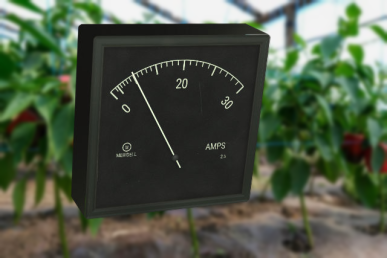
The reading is 10 A
